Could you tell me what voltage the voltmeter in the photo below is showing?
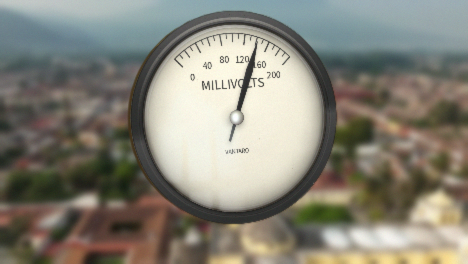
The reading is 140 mV
